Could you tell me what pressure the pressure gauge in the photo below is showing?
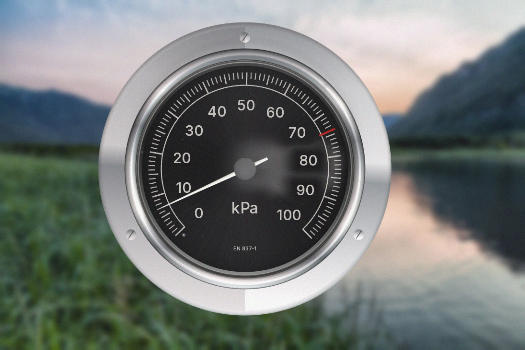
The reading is 7 kPa
